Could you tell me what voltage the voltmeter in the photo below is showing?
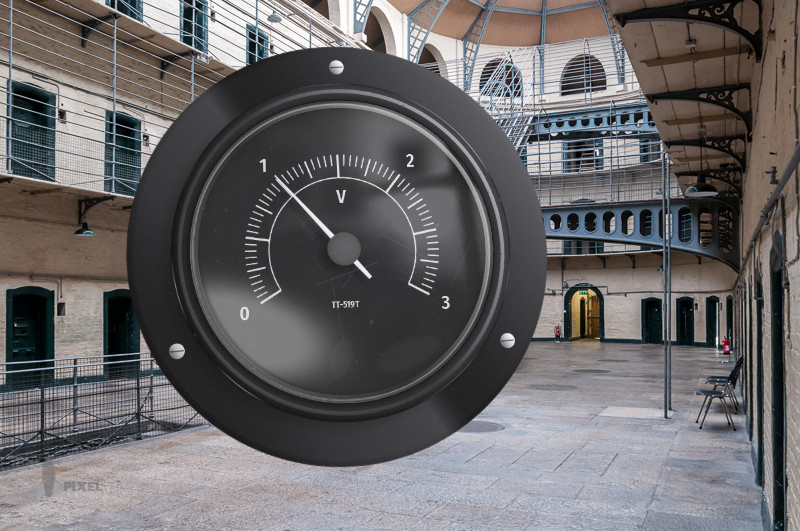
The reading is 1 V
